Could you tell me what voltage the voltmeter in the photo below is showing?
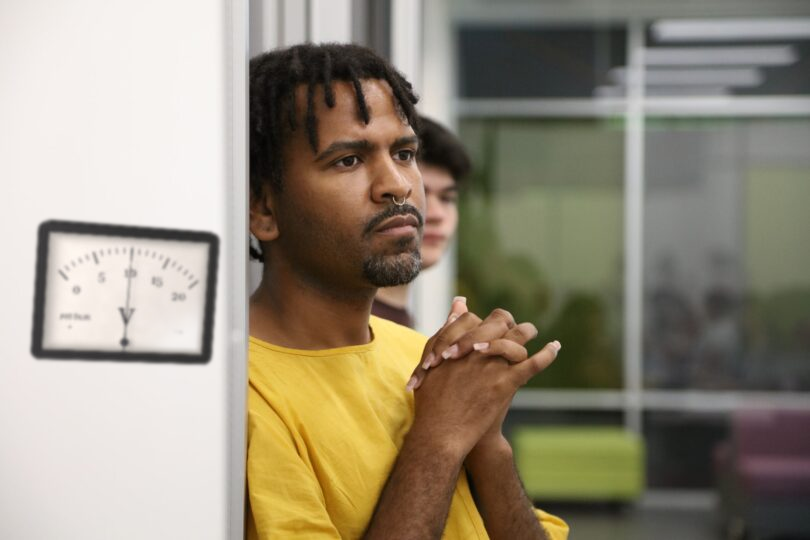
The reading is 10 V
